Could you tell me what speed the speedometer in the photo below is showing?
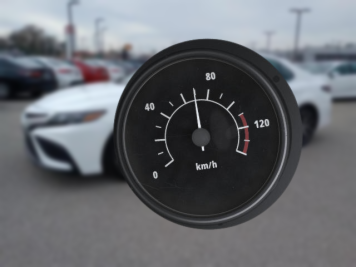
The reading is 70 km/h
